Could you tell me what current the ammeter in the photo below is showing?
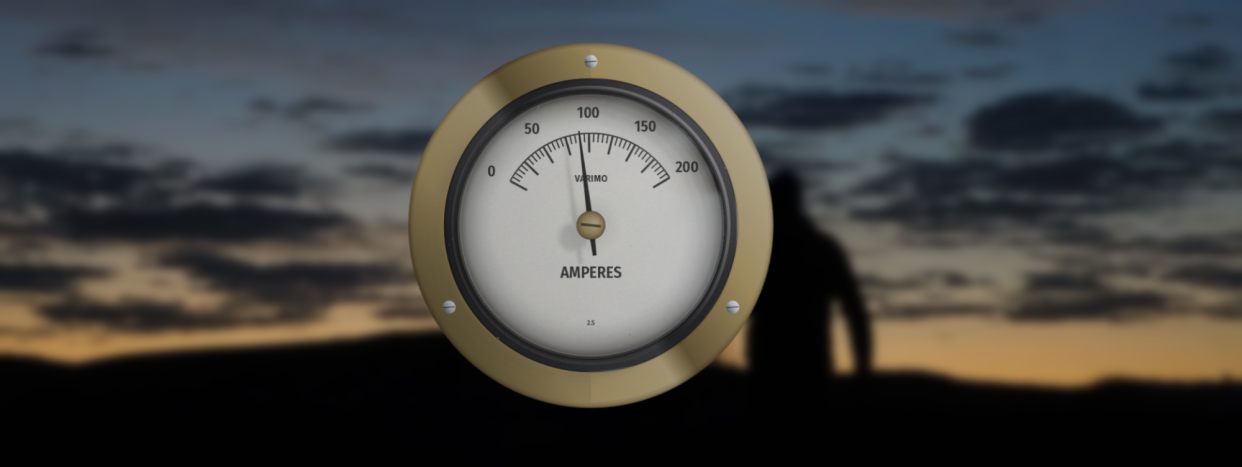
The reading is 90 A
